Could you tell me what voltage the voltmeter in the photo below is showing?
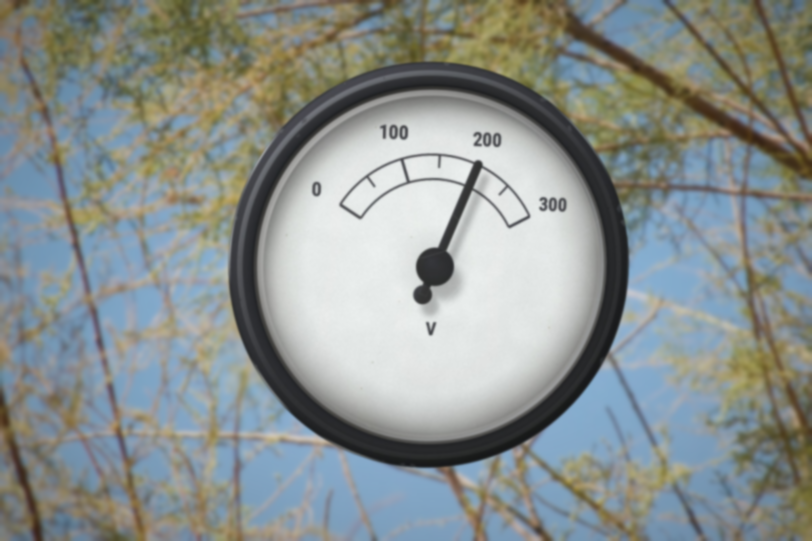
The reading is 200 V
